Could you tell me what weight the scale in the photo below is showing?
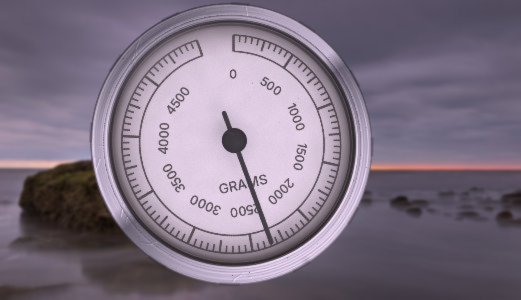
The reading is 2350 g
